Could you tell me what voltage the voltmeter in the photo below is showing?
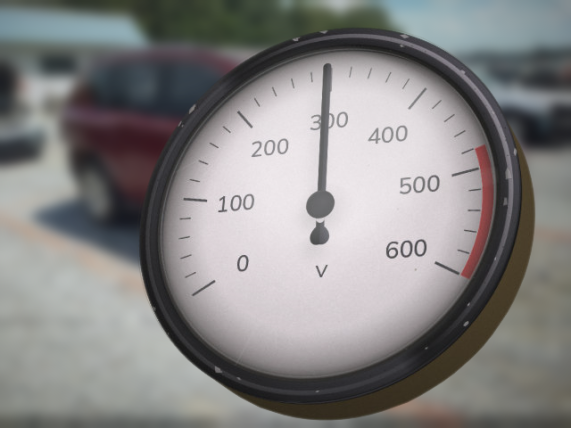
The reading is 300 V
